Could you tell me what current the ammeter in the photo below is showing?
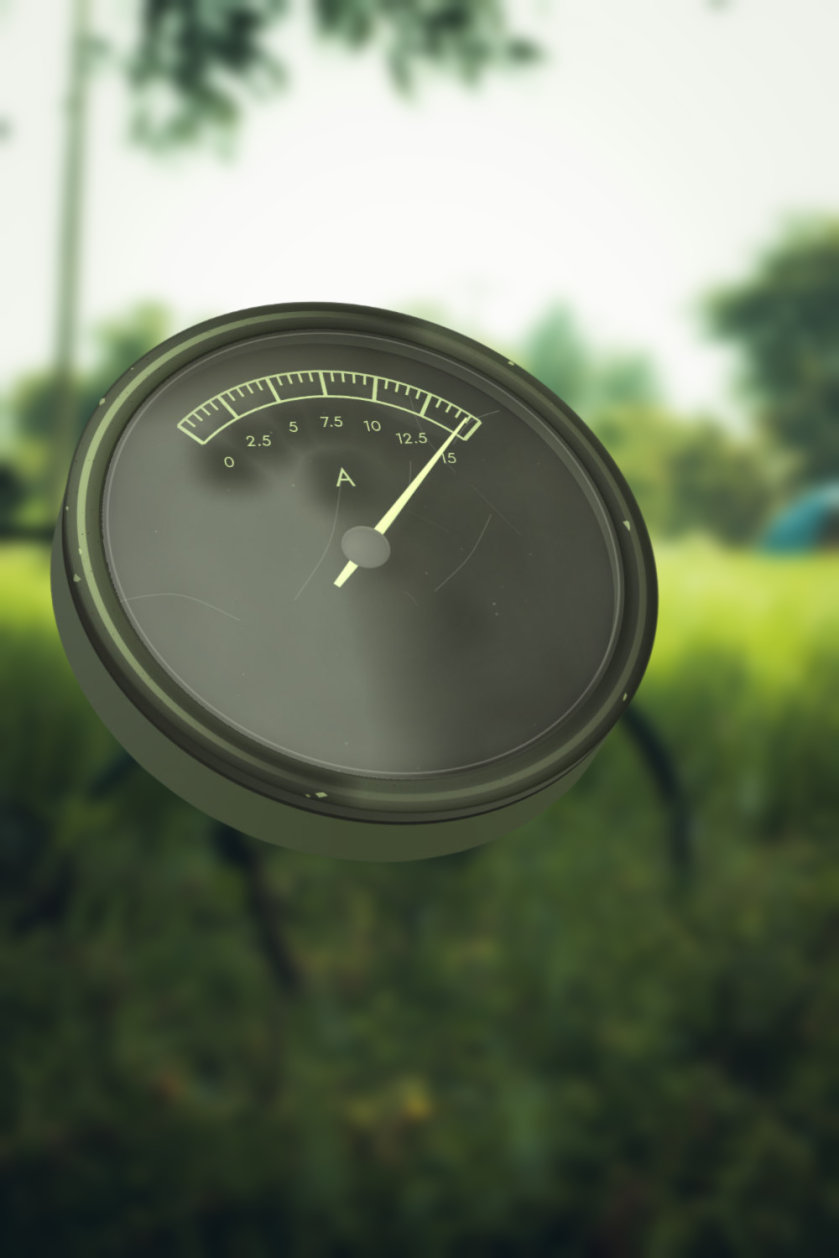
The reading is 14.5 A
